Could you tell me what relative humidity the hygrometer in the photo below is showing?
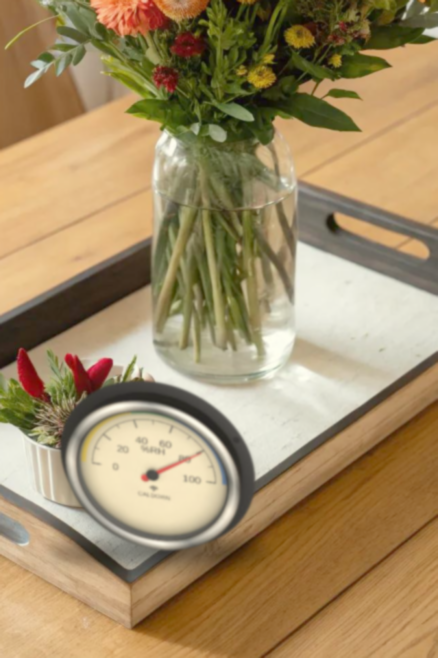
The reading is 80 %
